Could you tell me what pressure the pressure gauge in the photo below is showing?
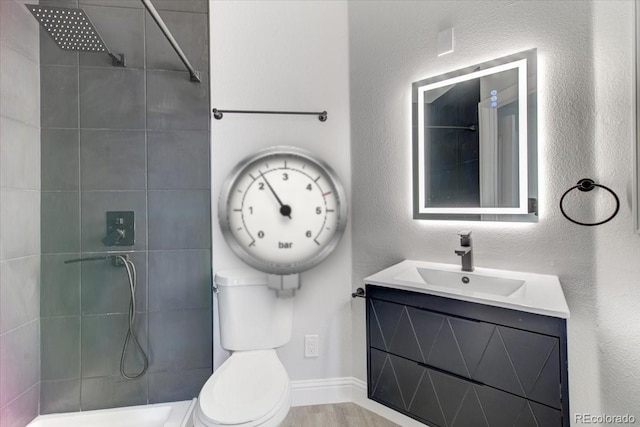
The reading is 2.25 bar
